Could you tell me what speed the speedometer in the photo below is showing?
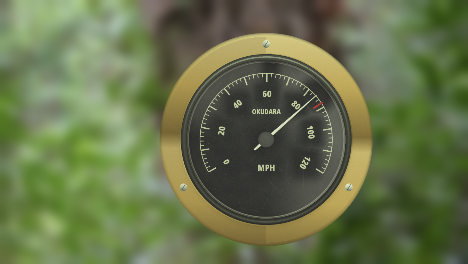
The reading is 84 mph
